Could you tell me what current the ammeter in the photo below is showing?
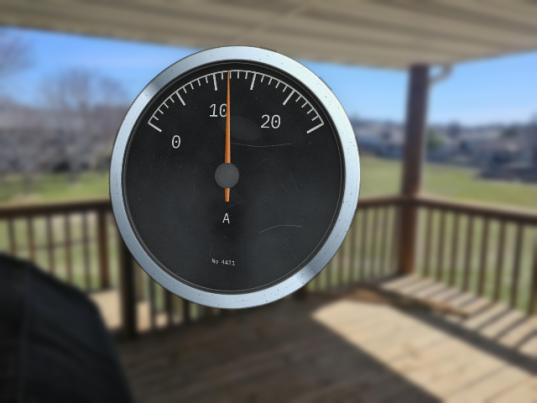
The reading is 12 A
